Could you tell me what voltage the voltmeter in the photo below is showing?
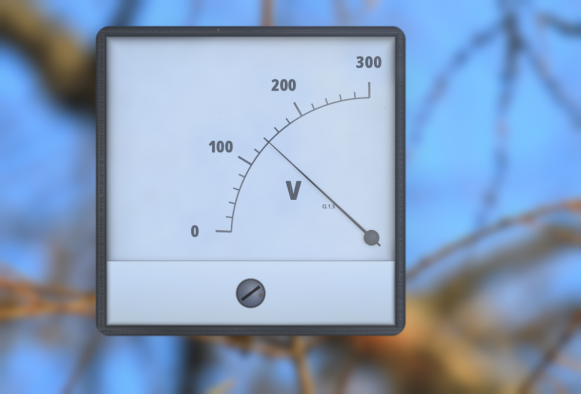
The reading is 140 V
